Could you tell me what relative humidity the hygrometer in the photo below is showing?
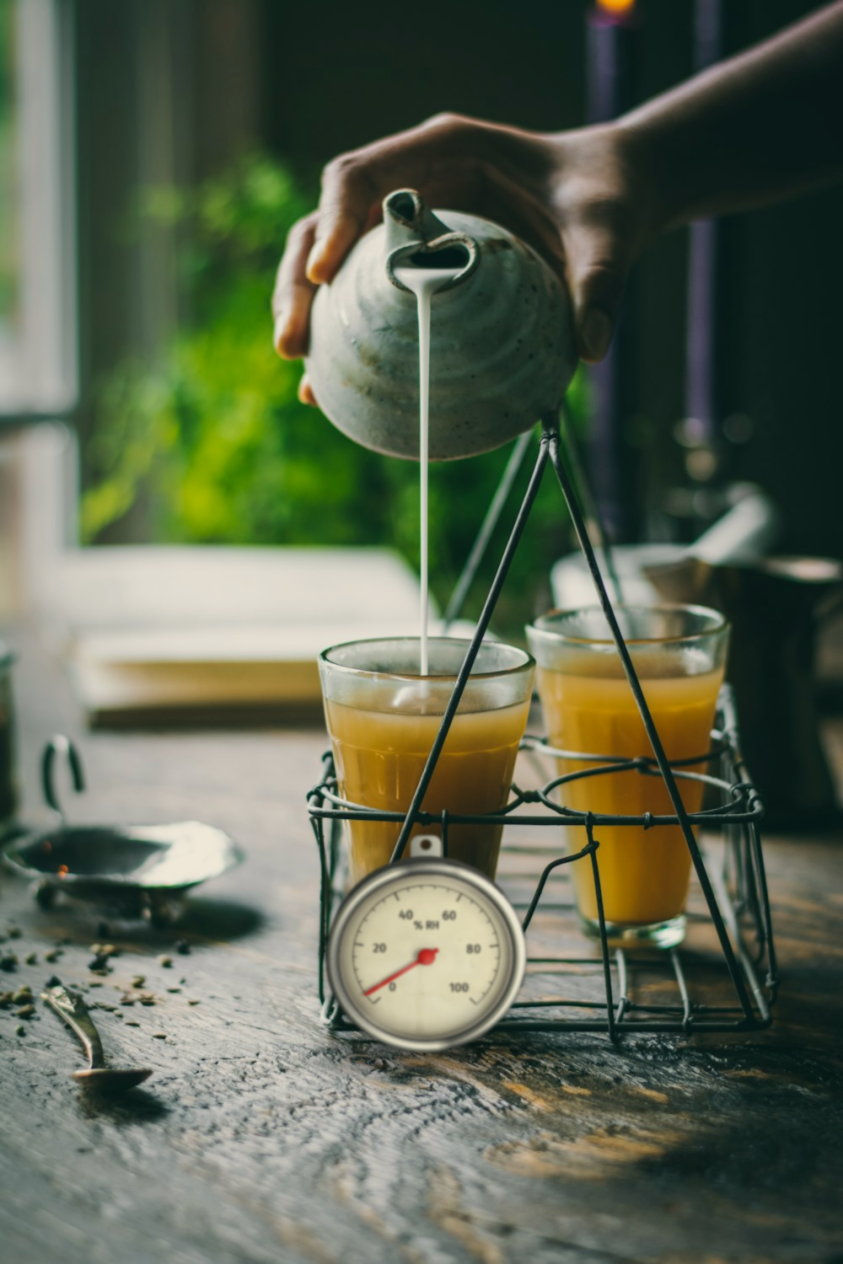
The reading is 4 %
